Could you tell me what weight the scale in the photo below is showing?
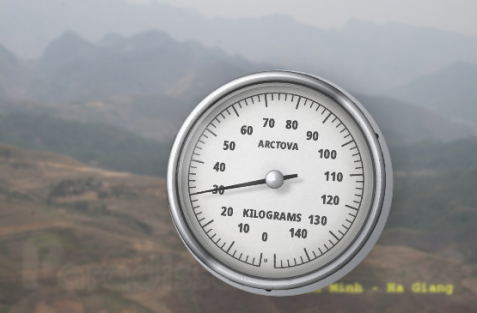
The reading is 30 kg
